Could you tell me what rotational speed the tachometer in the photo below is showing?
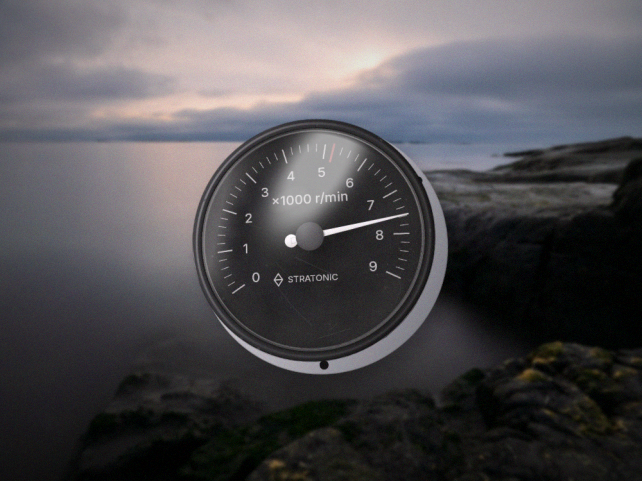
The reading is 7600 rpm
